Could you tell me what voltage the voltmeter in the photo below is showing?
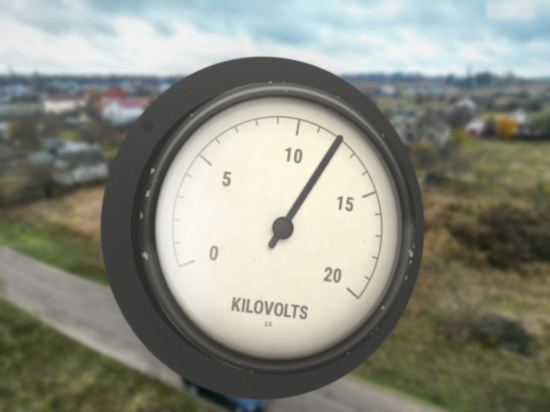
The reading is 12 kV
